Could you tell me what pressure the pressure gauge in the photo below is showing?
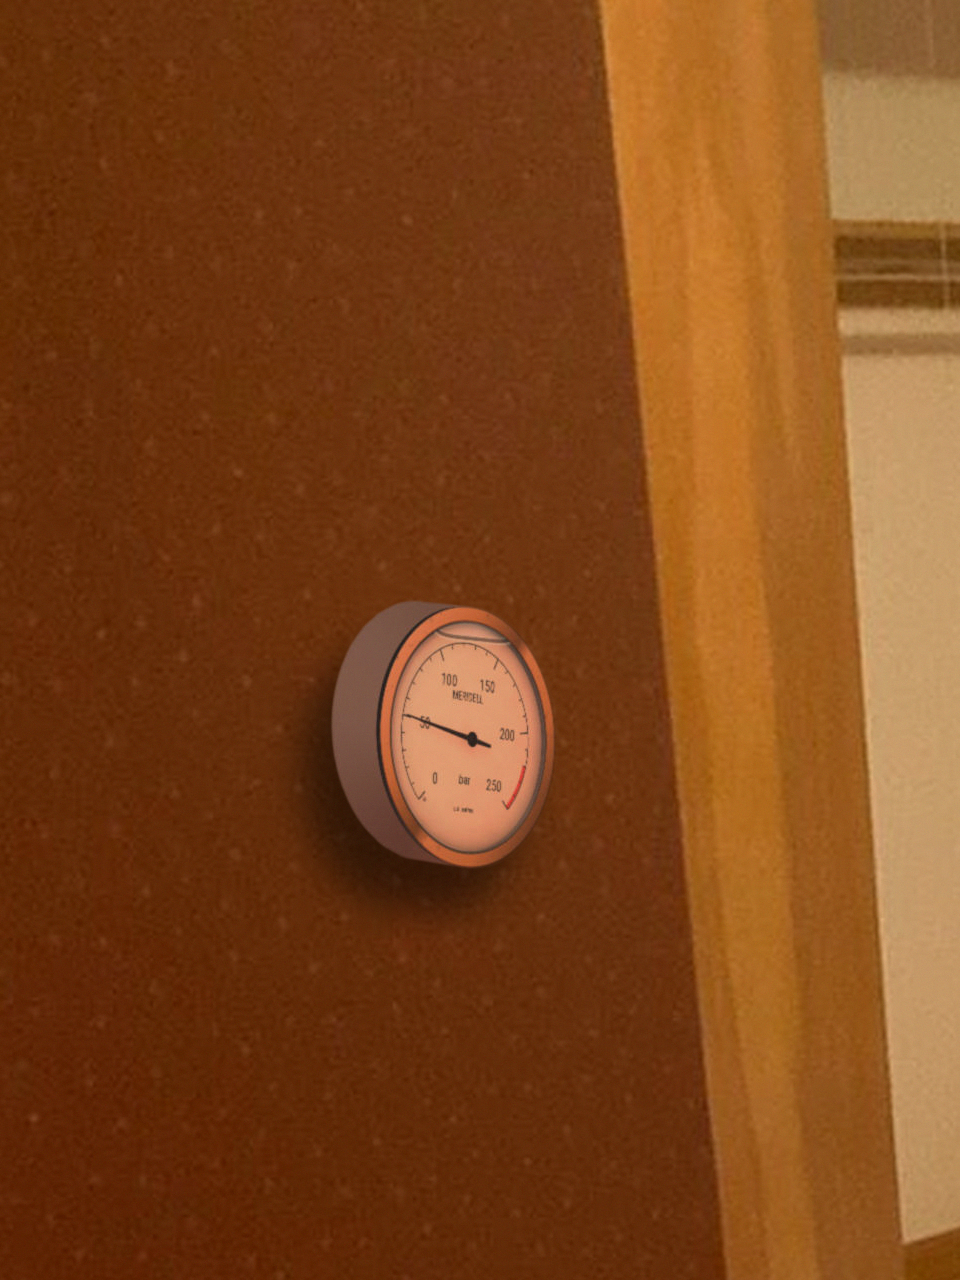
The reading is 50 bar
